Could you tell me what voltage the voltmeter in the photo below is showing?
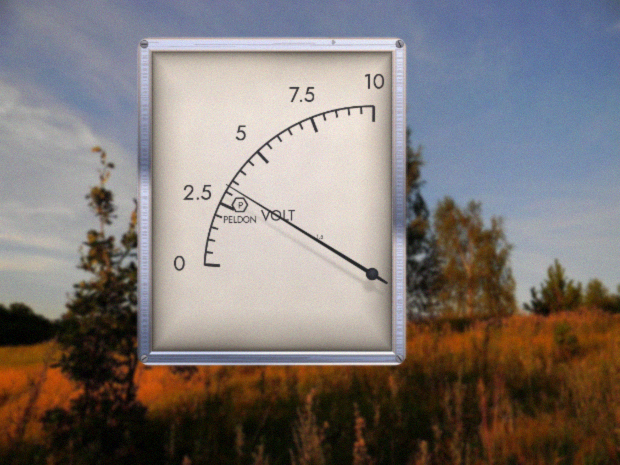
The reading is 3.25 V
